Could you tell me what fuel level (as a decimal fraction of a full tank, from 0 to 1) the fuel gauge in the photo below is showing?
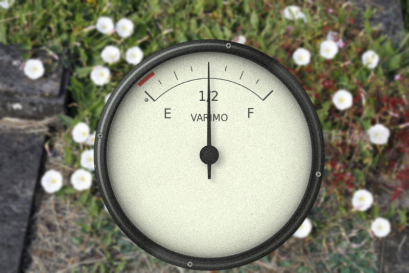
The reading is 0.5
